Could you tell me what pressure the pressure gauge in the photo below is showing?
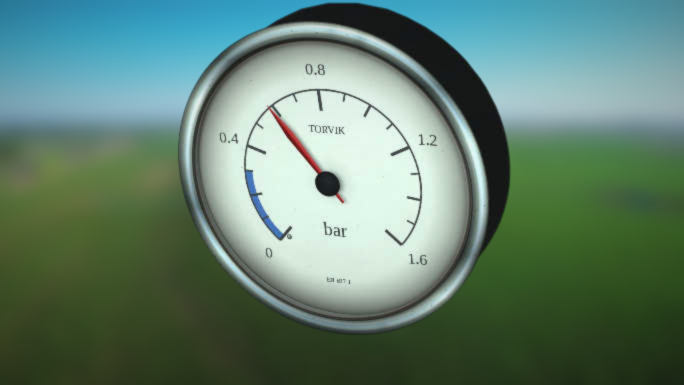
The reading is 0.6 bar
